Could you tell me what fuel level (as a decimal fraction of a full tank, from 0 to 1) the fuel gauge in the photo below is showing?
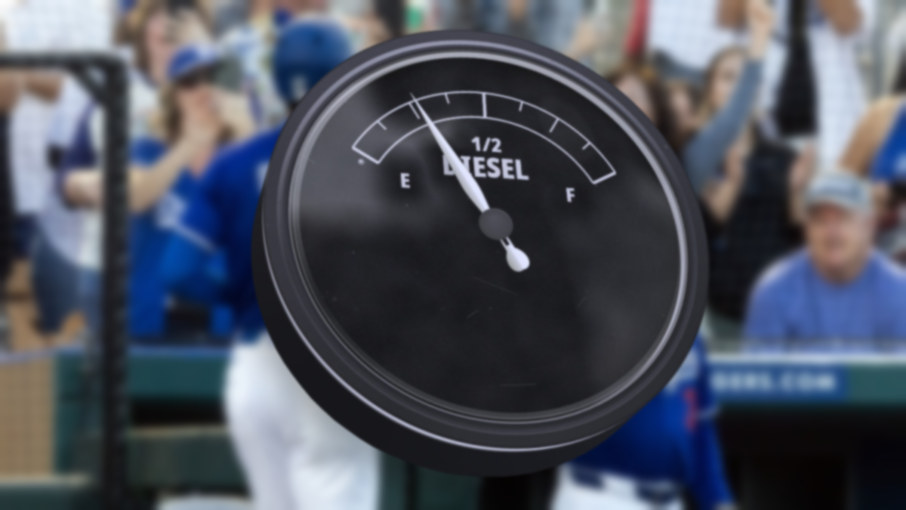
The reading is 0.25
